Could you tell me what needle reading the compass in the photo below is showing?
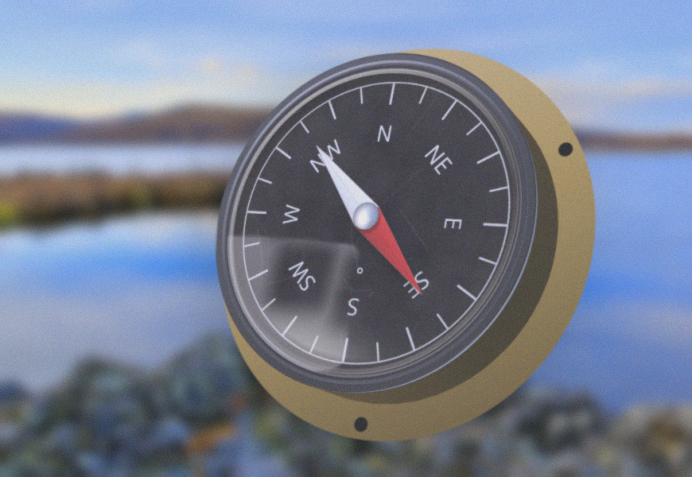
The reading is 135 °
